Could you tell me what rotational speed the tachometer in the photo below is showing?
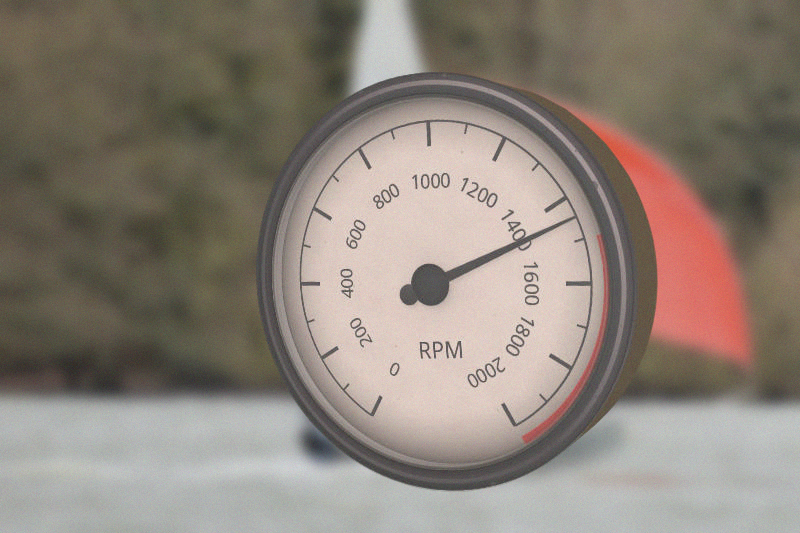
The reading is 1450 rpm
